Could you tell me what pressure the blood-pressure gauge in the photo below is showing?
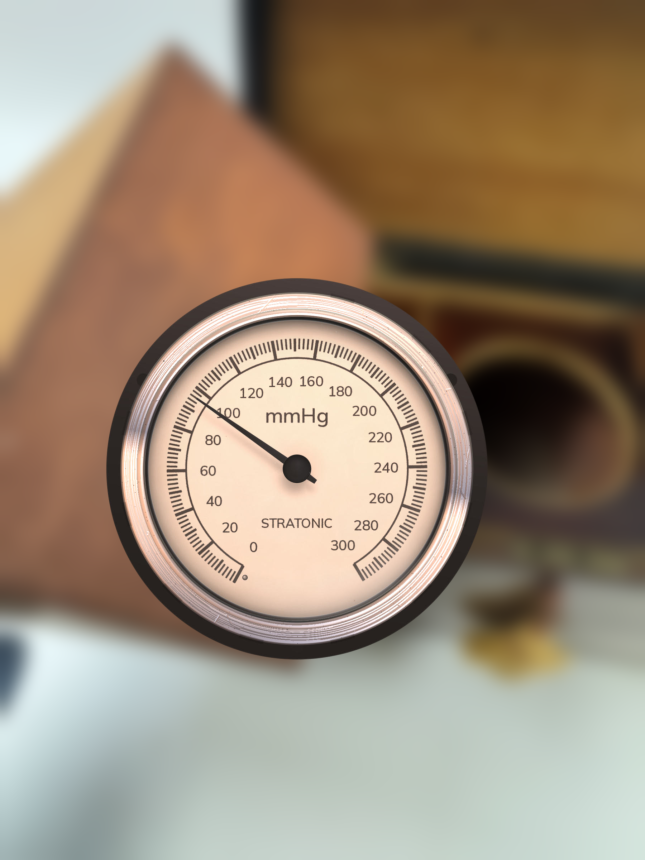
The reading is 96 mmHg
